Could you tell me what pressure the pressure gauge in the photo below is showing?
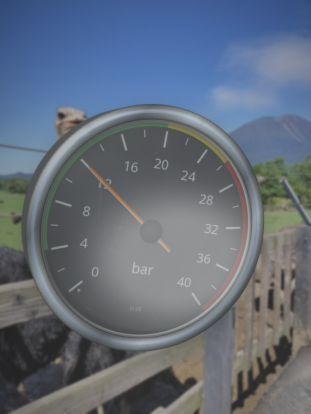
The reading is 12 bar
